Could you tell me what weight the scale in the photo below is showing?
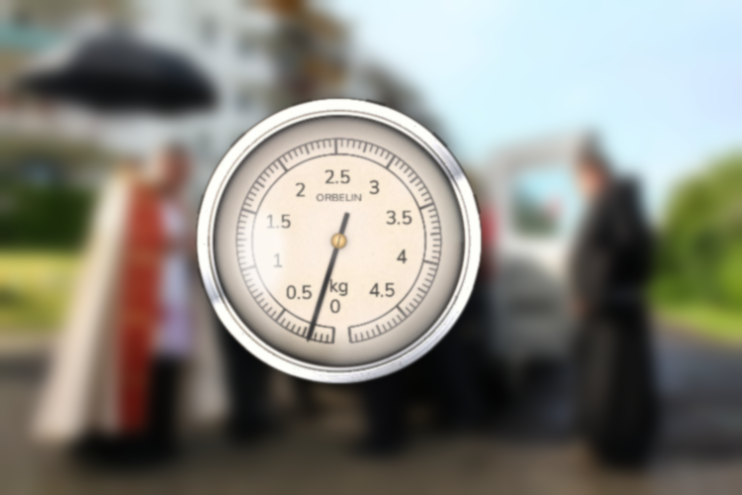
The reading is 0.2 kg
